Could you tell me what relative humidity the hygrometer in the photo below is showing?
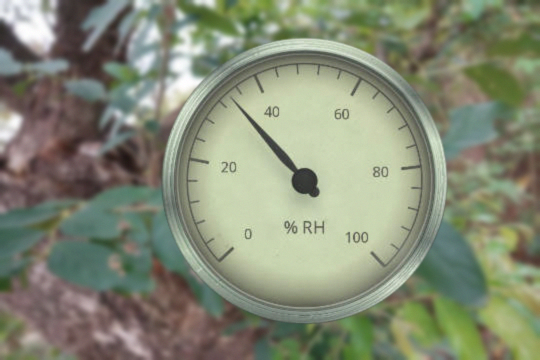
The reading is 34 %
